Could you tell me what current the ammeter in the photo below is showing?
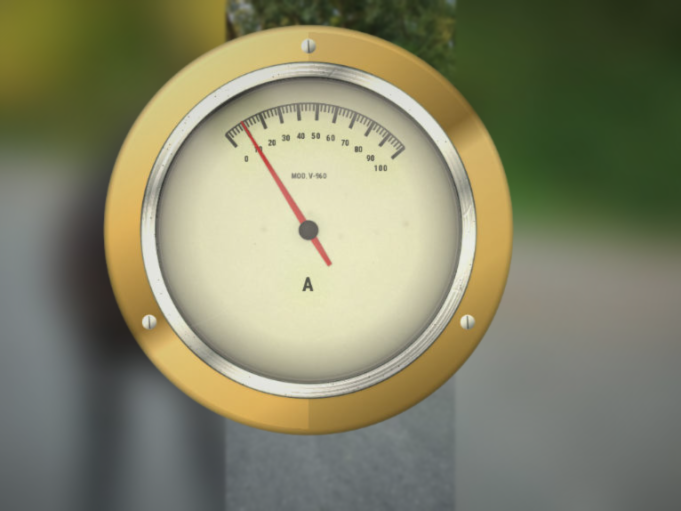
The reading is 10 A
